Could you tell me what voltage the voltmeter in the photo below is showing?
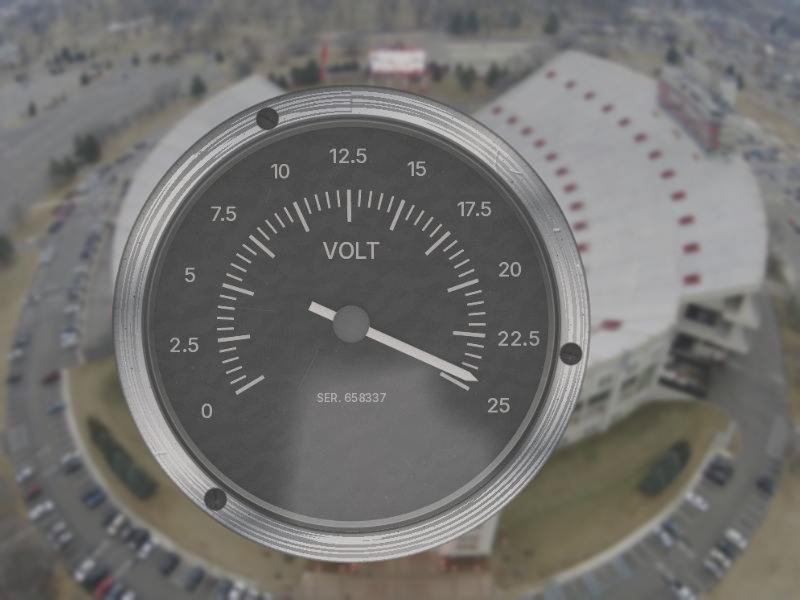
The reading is 24.5 V
